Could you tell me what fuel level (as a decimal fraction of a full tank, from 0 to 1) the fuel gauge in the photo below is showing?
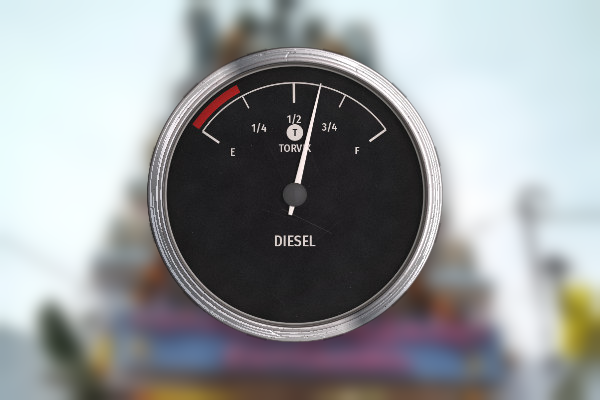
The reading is 0.625
